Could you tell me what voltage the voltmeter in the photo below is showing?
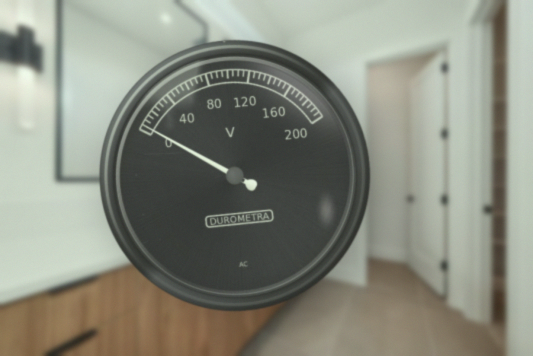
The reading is 5 V
